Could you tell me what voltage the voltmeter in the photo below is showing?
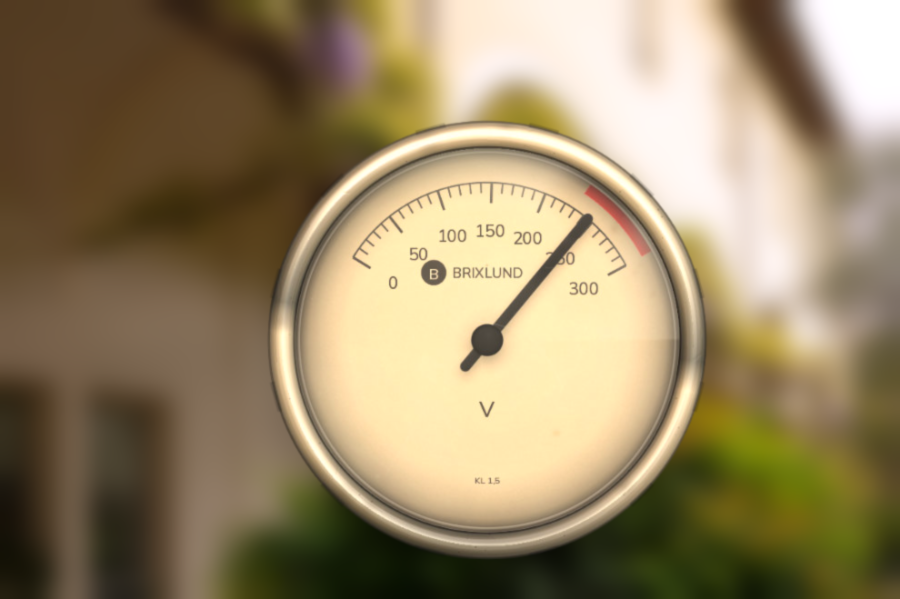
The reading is 245 V
